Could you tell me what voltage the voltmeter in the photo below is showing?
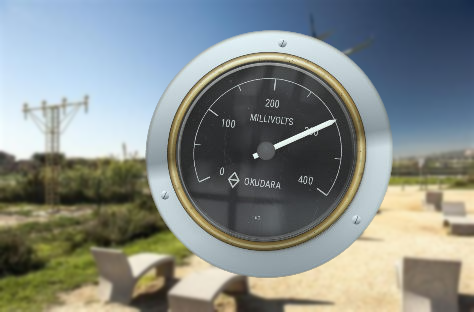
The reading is 300 mV
